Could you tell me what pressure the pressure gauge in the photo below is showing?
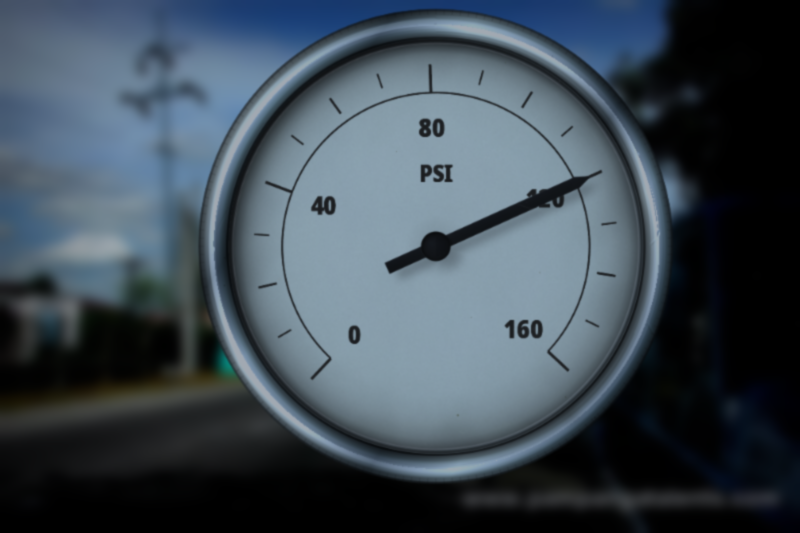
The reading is 120 psi
